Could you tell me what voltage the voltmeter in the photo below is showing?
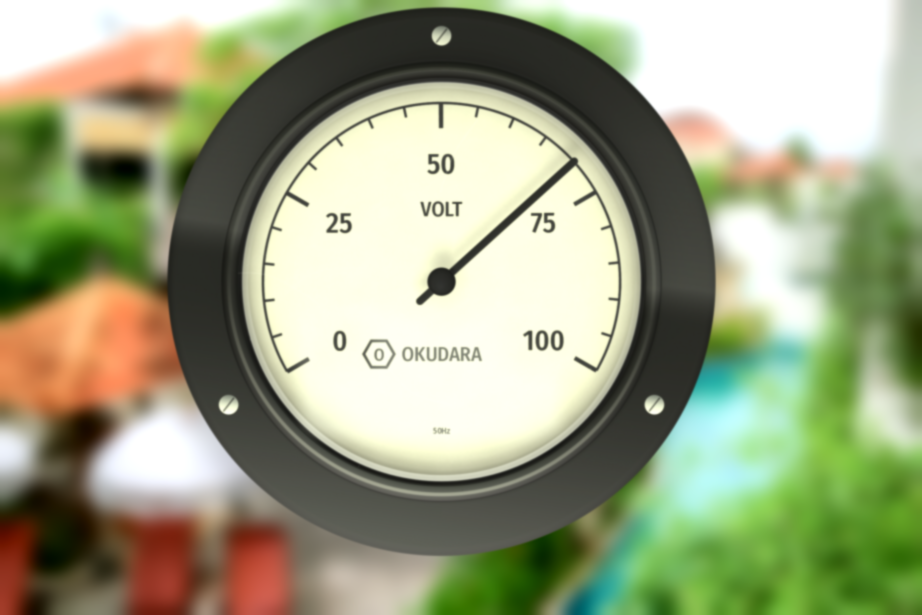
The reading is 70 V
